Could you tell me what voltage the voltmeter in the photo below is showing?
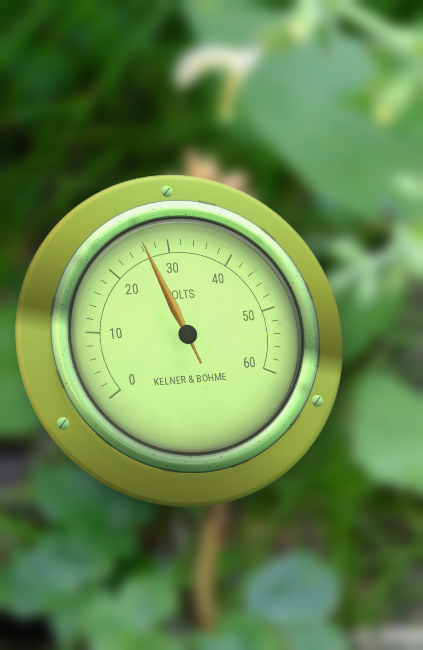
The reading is 26 V
